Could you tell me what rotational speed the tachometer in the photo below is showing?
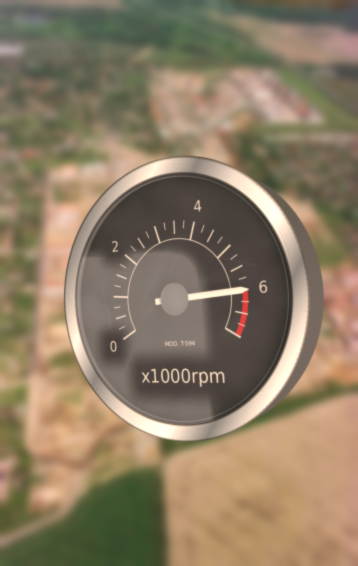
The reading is 6000 rpm
